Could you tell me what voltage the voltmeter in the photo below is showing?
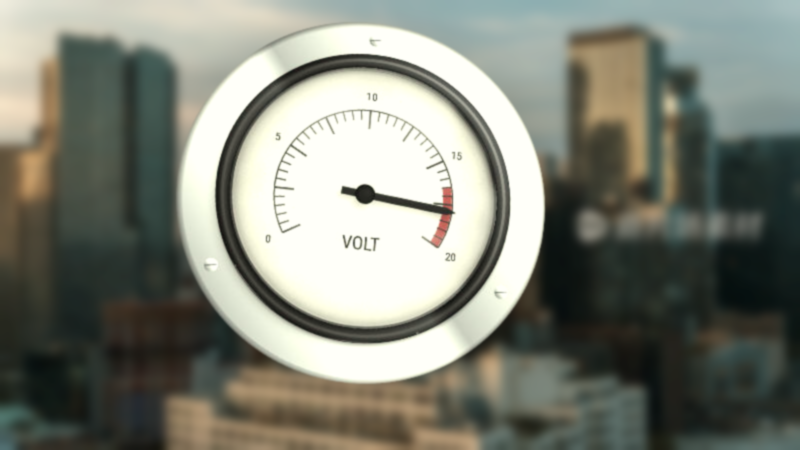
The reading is 18 V
